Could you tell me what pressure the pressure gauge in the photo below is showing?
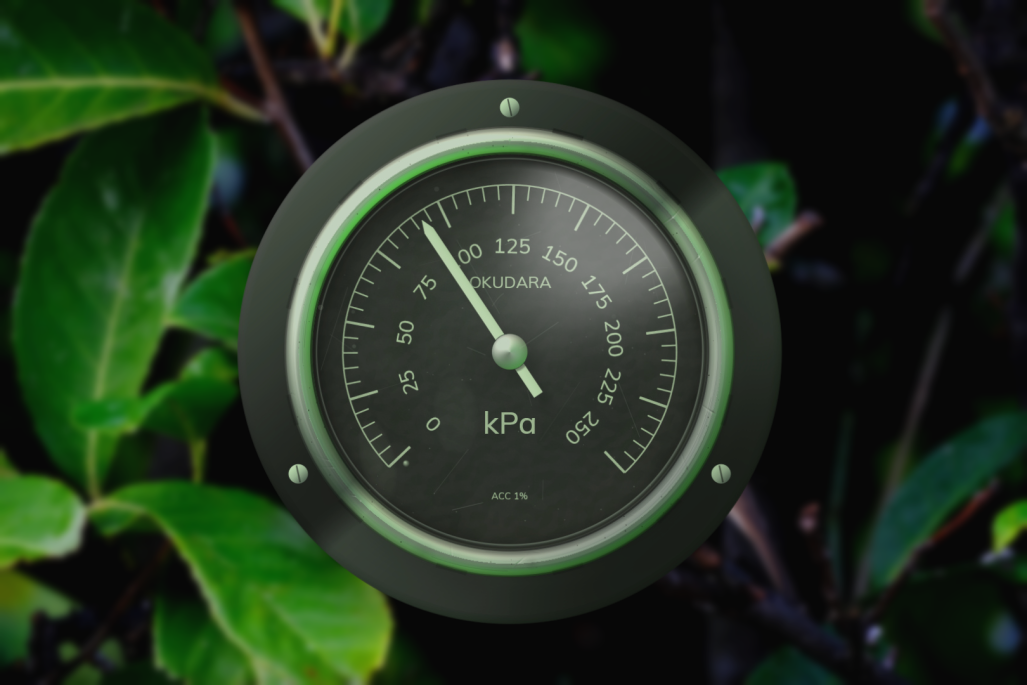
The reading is 92.5 kPa
